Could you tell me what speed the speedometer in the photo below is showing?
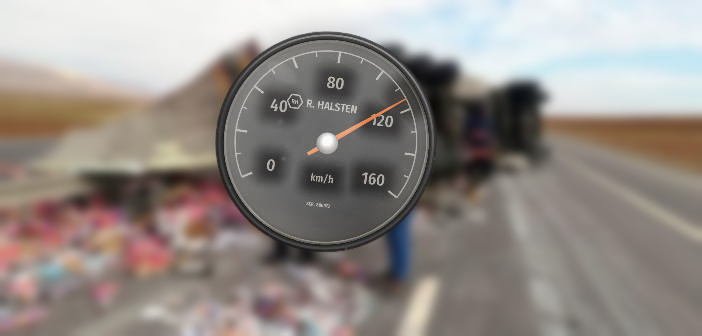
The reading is 115 km/h
